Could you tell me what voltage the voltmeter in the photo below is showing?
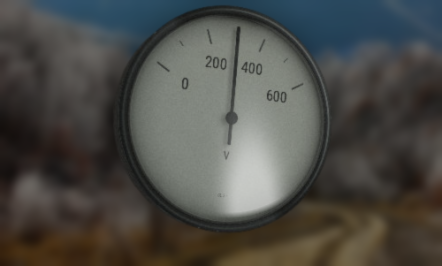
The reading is 300 V
